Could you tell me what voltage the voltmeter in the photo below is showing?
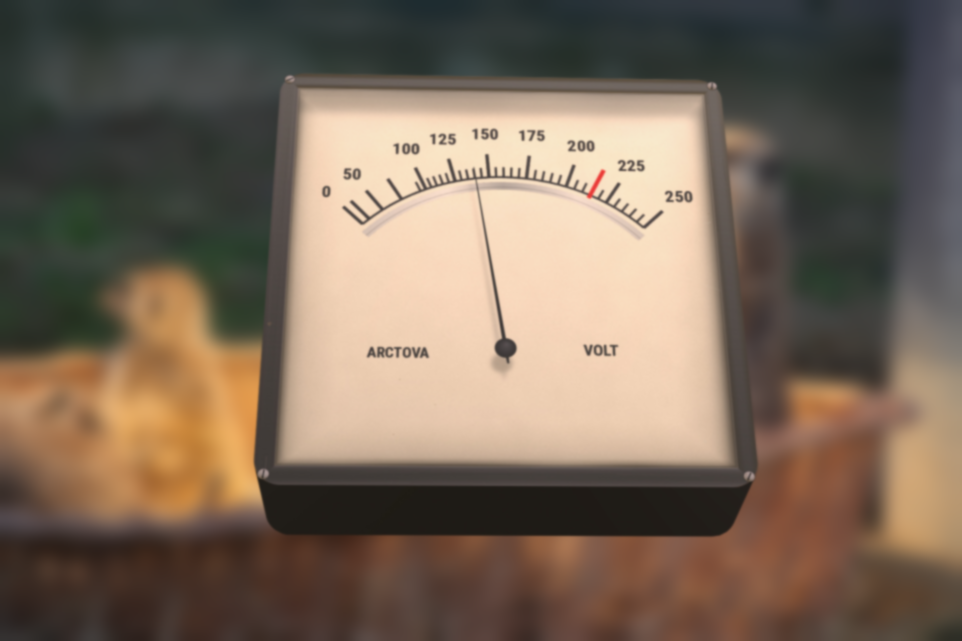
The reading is 140 V
